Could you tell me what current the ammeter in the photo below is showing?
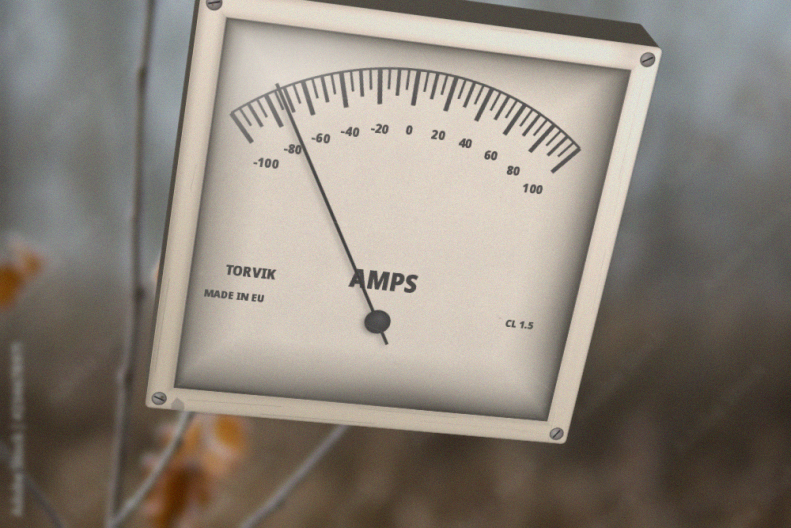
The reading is -72.5 A
